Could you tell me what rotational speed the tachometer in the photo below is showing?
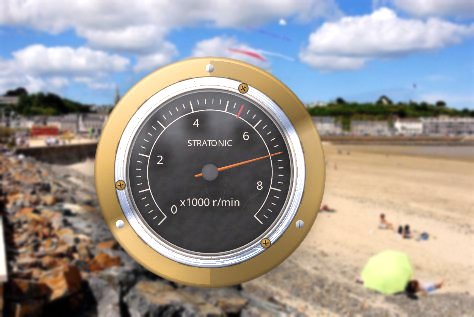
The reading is 7000 rpm
